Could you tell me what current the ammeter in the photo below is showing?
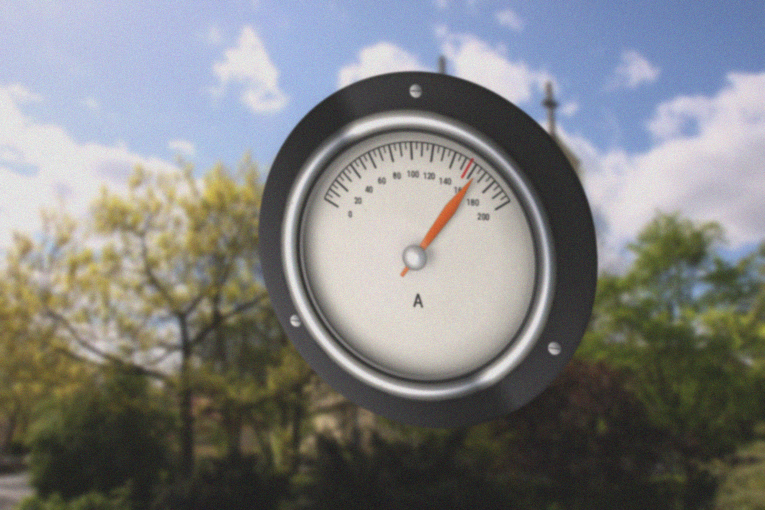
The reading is 165 A
